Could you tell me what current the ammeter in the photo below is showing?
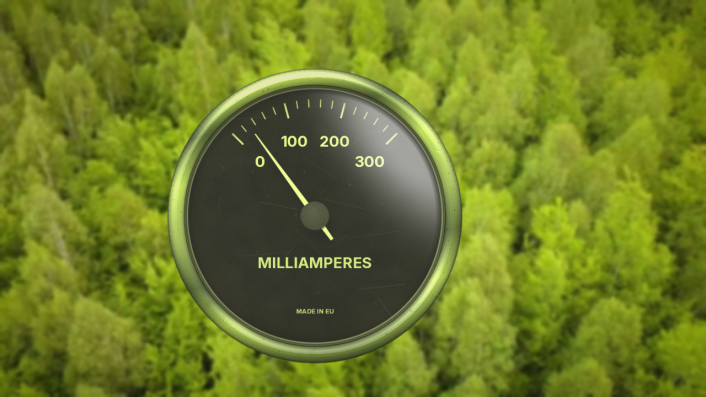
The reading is 30 mA
